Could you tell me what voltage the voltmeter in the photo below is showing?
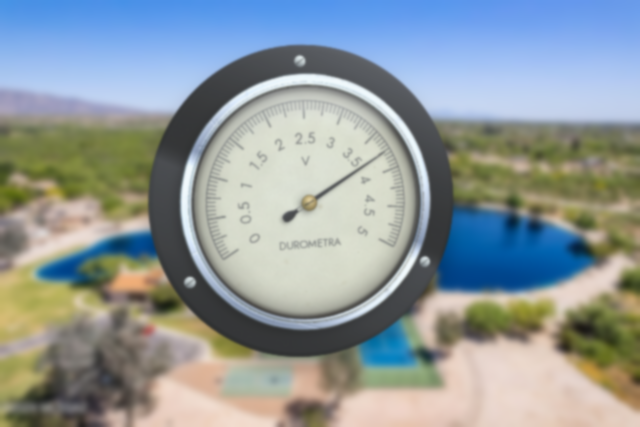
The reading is 3.75 V
